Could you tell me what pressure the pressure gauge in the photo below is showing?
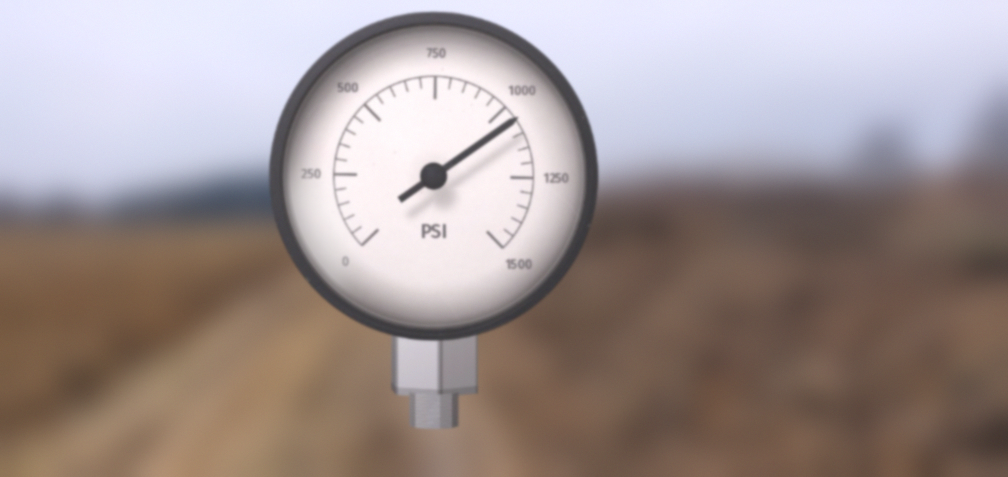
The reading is 1050 psi
